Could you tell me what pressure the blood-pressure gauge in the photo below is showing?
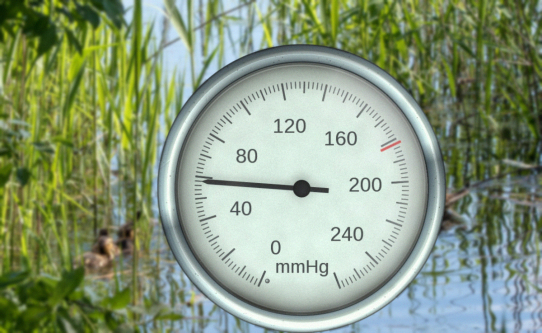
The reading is 58 mmHg
